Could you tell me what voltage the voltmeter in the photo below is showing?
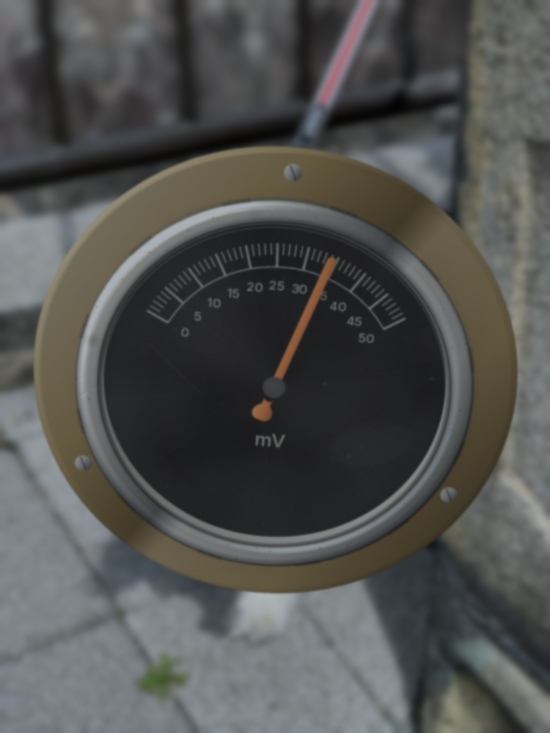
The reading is 34 mV
